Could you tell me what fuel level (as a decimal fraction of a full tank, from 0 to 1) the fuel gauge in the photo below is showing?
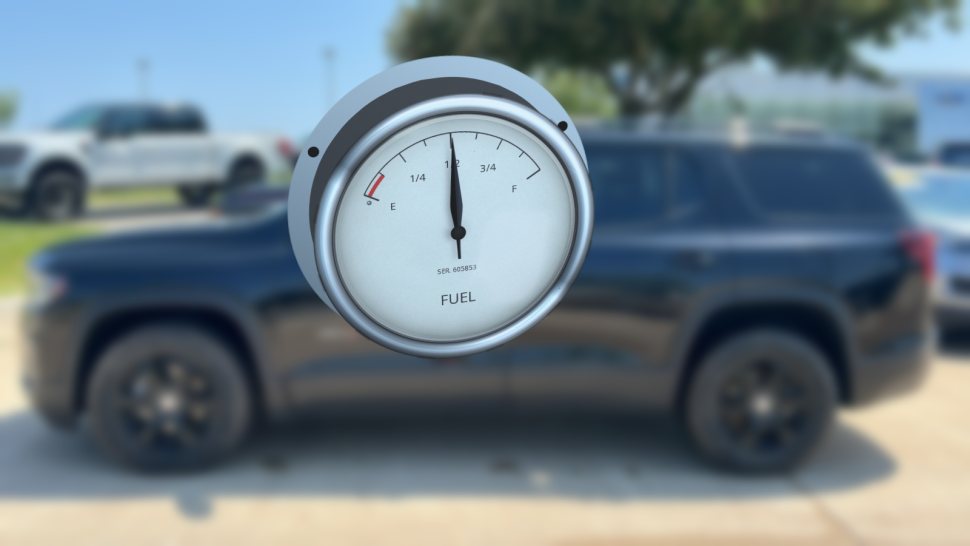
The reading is 0.5
